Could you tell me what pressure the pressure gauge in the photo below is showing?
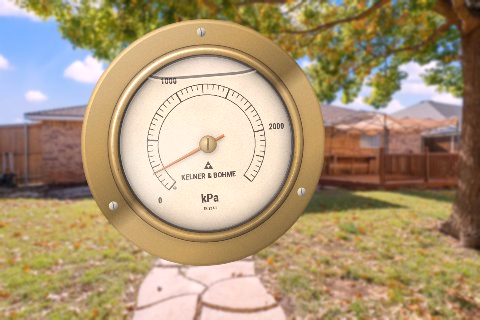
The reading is 200 kPa
